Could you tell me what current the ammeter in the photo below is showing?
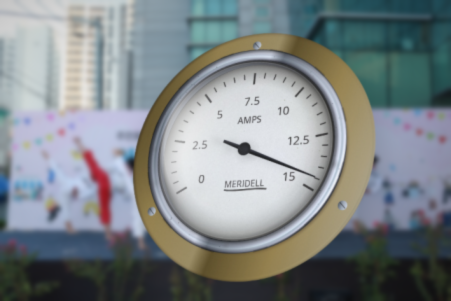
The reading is 14.5 A
